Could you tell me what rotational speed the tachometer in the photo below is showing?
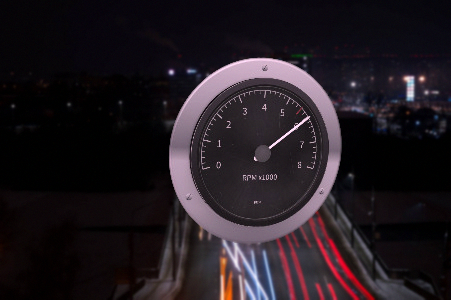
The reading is 6000 rpm
